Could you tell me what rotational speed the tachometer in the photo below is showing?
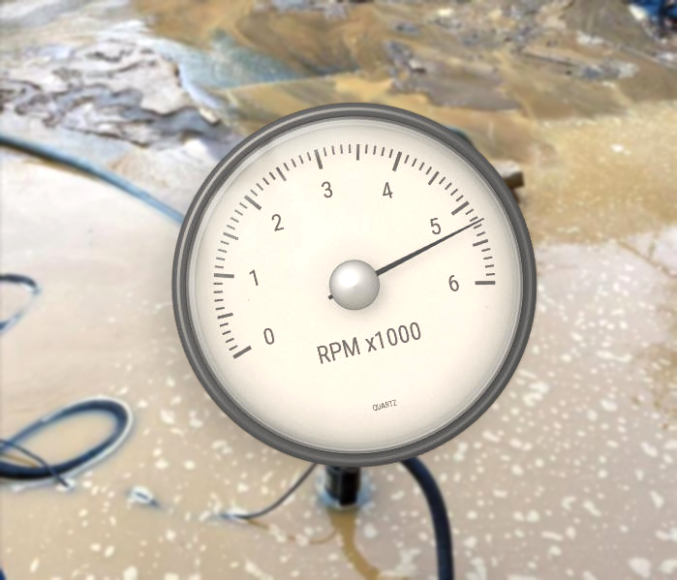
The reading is 5250 rpm
